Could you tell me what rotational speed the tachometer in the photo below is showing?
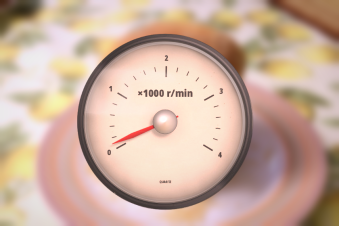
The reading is 100 rpm
